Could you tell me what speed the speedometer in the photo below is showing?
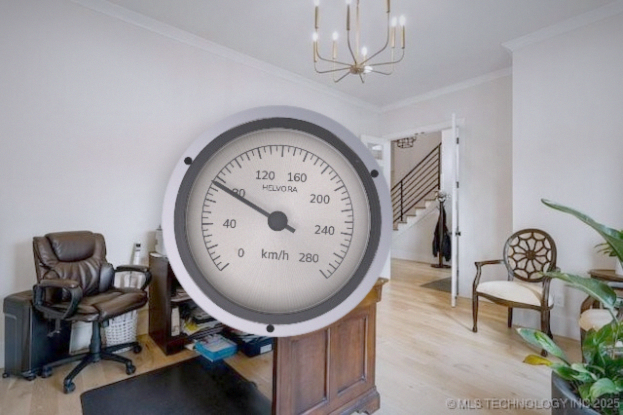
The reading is 75 km/h
